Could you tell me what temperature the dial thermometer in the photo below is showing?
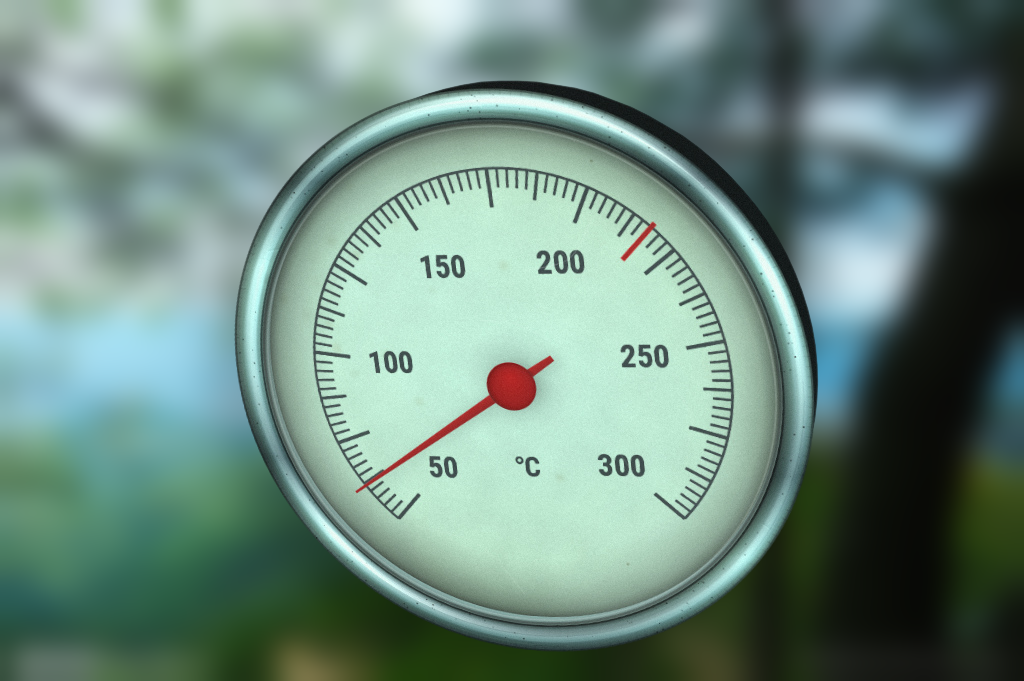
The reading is 62.5 °C
